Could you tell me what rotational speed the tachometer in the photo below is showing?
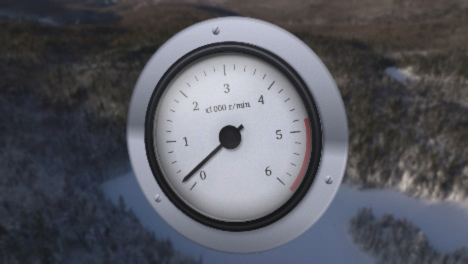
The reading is 200 rpm
